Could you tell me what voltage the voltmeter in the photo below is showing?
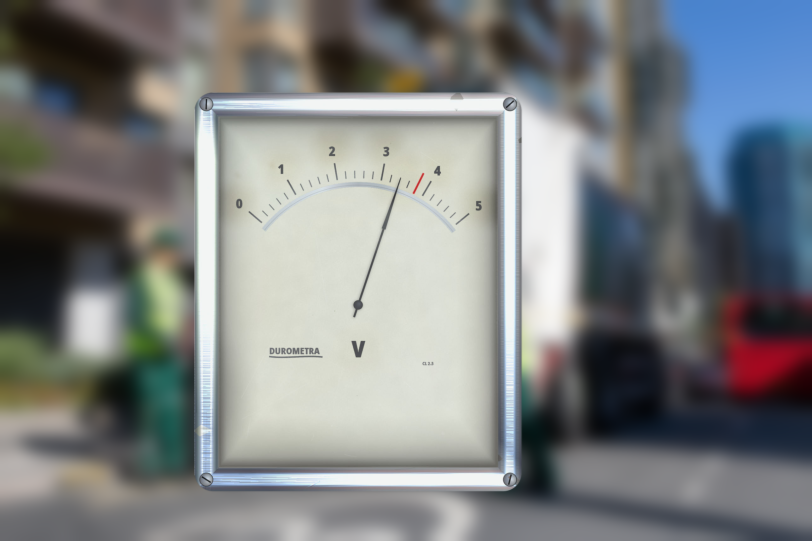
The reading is 3.4 V
